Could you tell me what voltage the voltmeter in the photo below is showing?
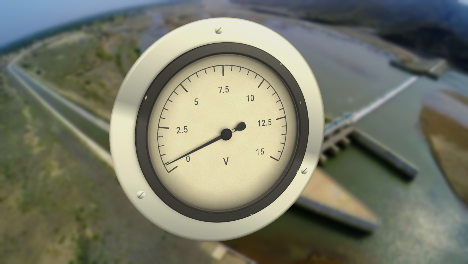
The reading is 0.5 V
